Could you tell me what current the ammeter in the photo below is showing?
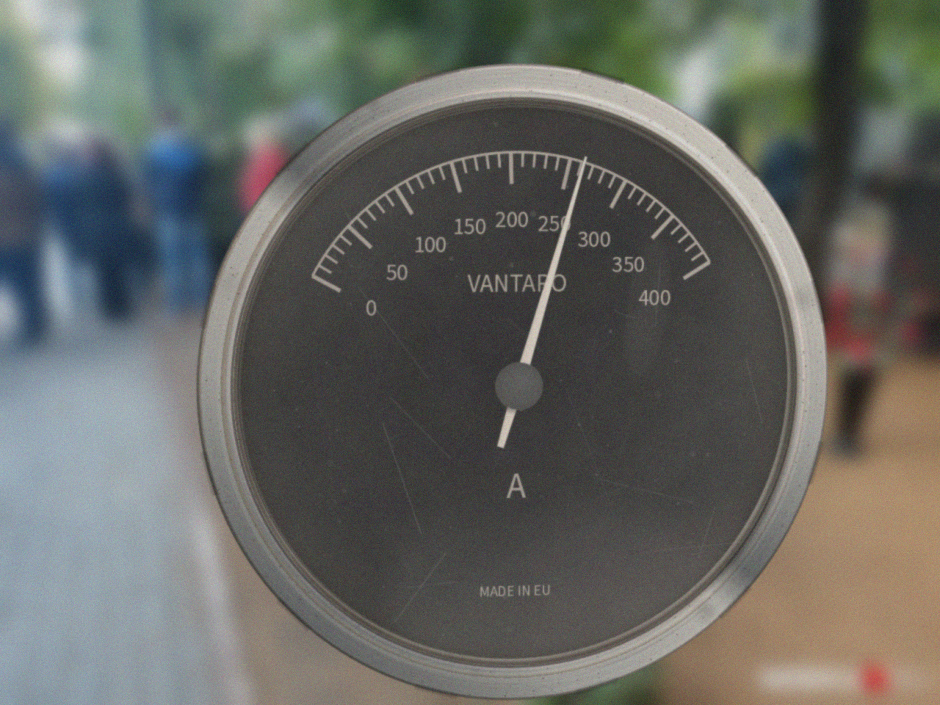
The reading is 260 A
